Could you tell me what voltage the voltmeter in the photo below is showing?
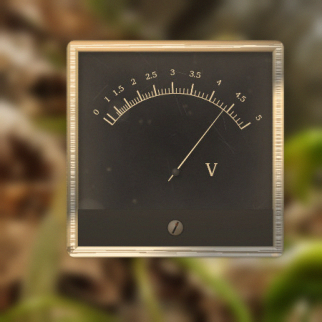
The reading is 4.4 V
